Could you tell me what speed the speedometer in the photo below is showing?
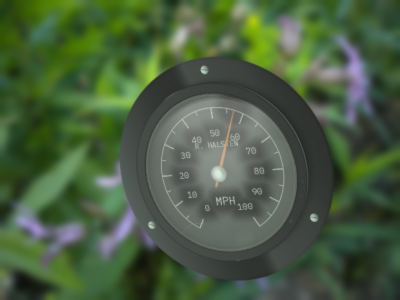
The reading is 57.5 mph
